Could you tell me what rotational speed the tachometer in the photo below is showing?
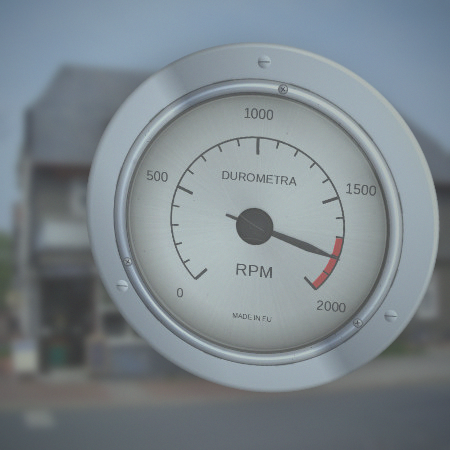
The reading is 1800 rpm
